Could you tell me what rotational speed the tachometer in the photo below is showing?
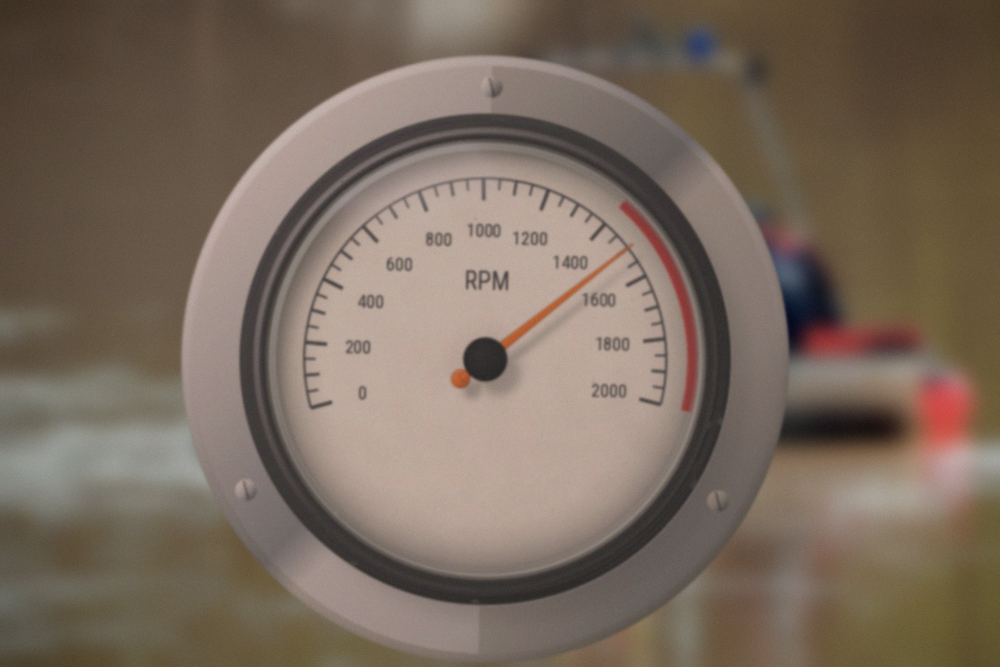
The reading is 1500 rpm
